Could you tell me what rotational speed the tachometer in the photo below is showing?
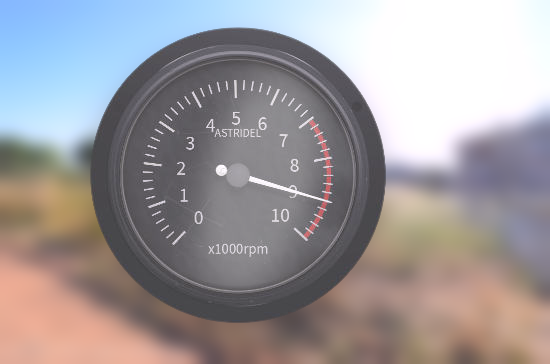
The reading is 9000 rpm
